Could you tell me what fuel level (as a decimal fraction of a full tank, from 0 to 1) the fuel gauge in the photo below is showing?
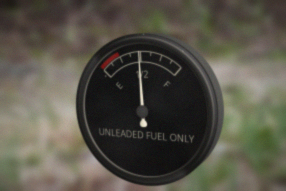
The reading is 0.5
